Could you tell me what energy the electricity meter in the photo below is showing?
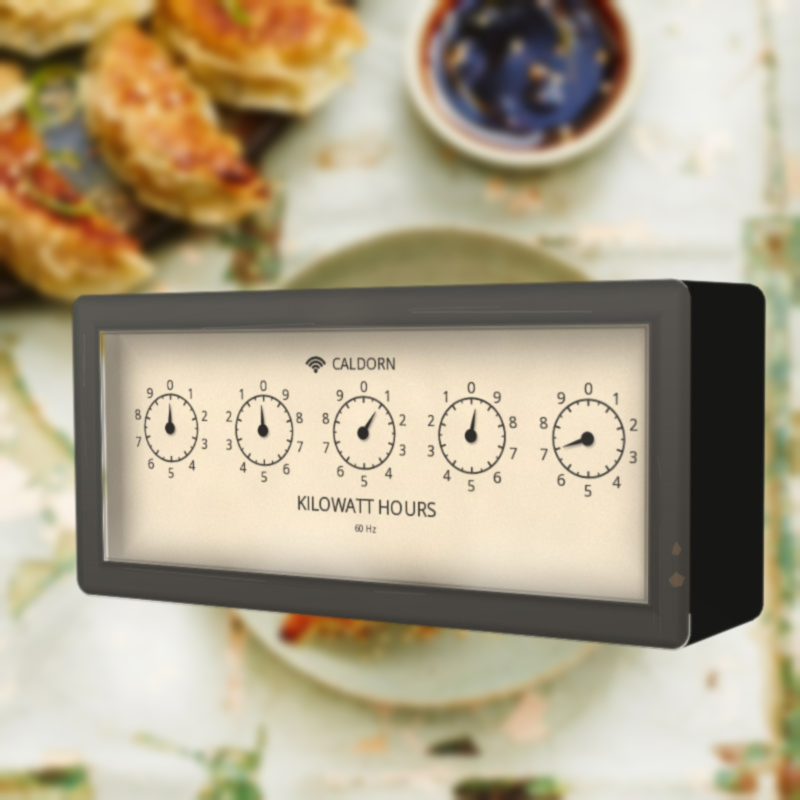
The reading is 97 kWh
